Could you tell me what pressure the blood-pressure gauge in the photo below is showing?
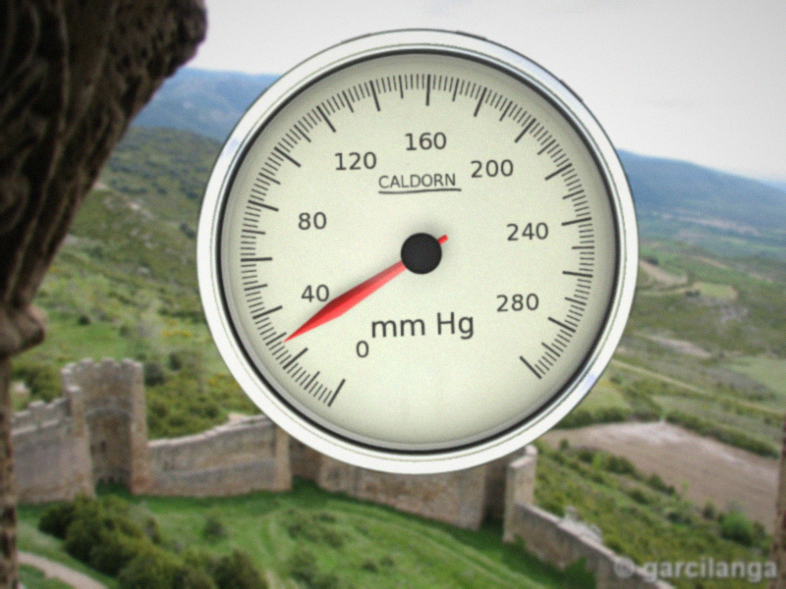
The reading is 28 mmHg
